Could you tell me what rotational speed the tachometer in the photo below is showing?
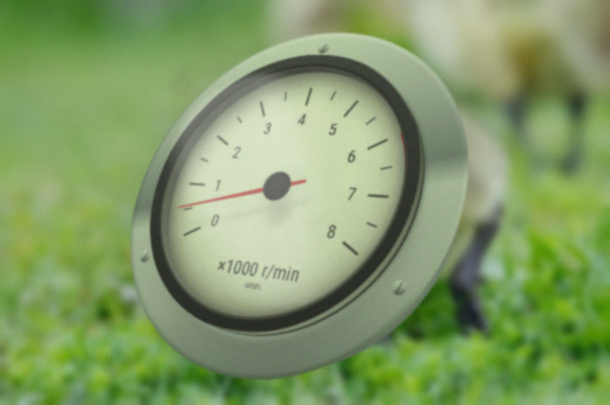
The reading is 500 rpm
